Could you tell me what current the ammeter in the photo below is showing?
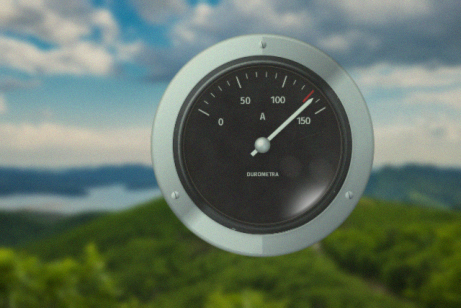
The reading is 135 A
